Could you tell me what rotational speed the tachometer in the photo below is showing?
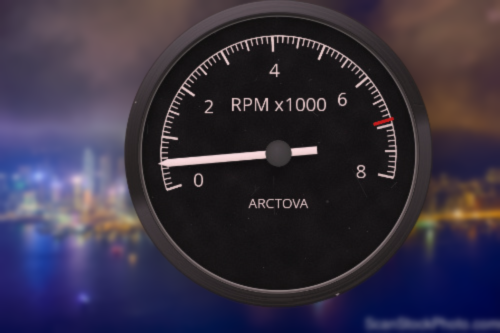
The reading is 500 rpm
